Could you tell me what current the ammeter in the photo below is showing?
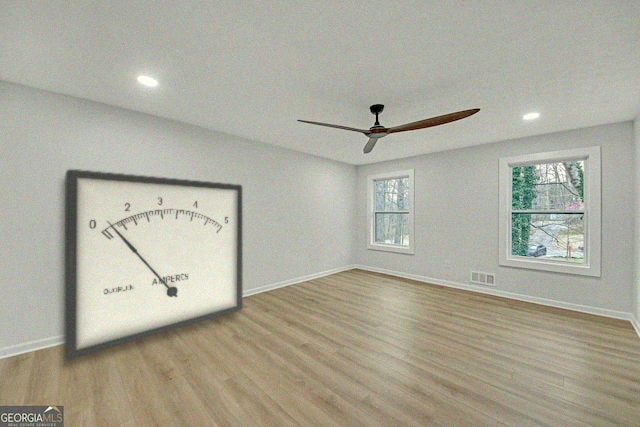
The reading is 1 A
